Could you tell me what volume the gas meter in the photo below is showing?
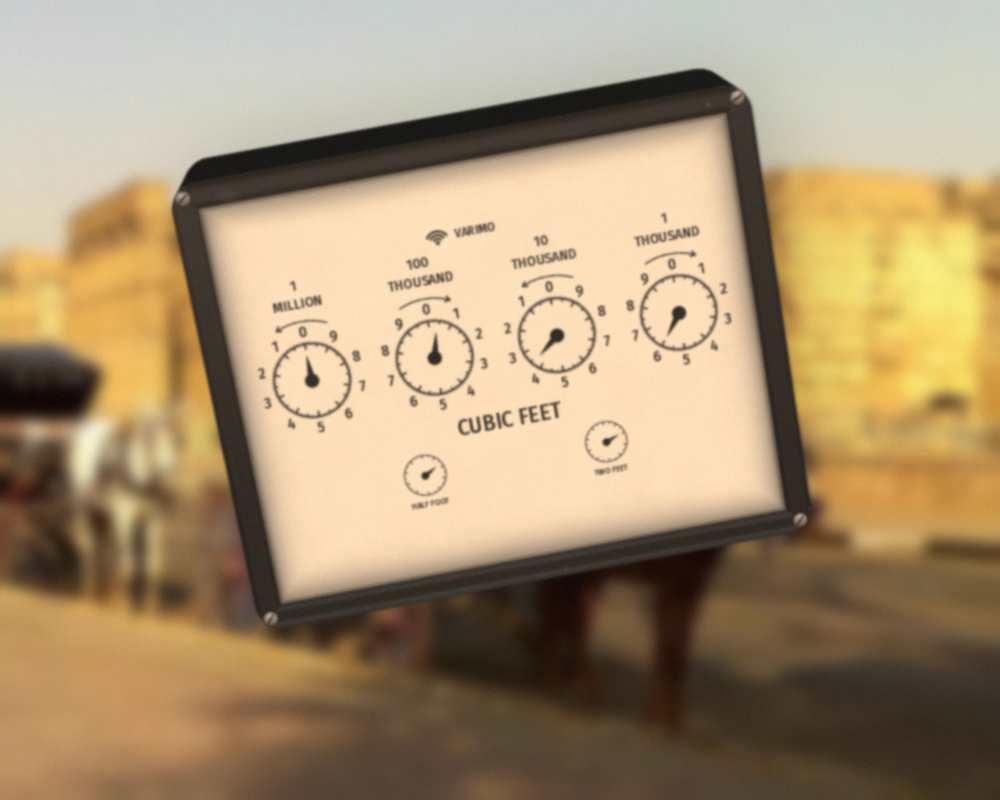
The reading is 3600 ft³
